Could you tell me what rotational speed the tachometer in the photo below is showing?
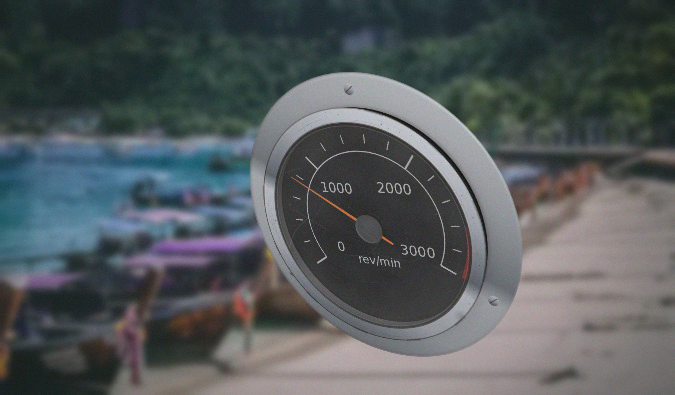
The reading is 800 rpm
